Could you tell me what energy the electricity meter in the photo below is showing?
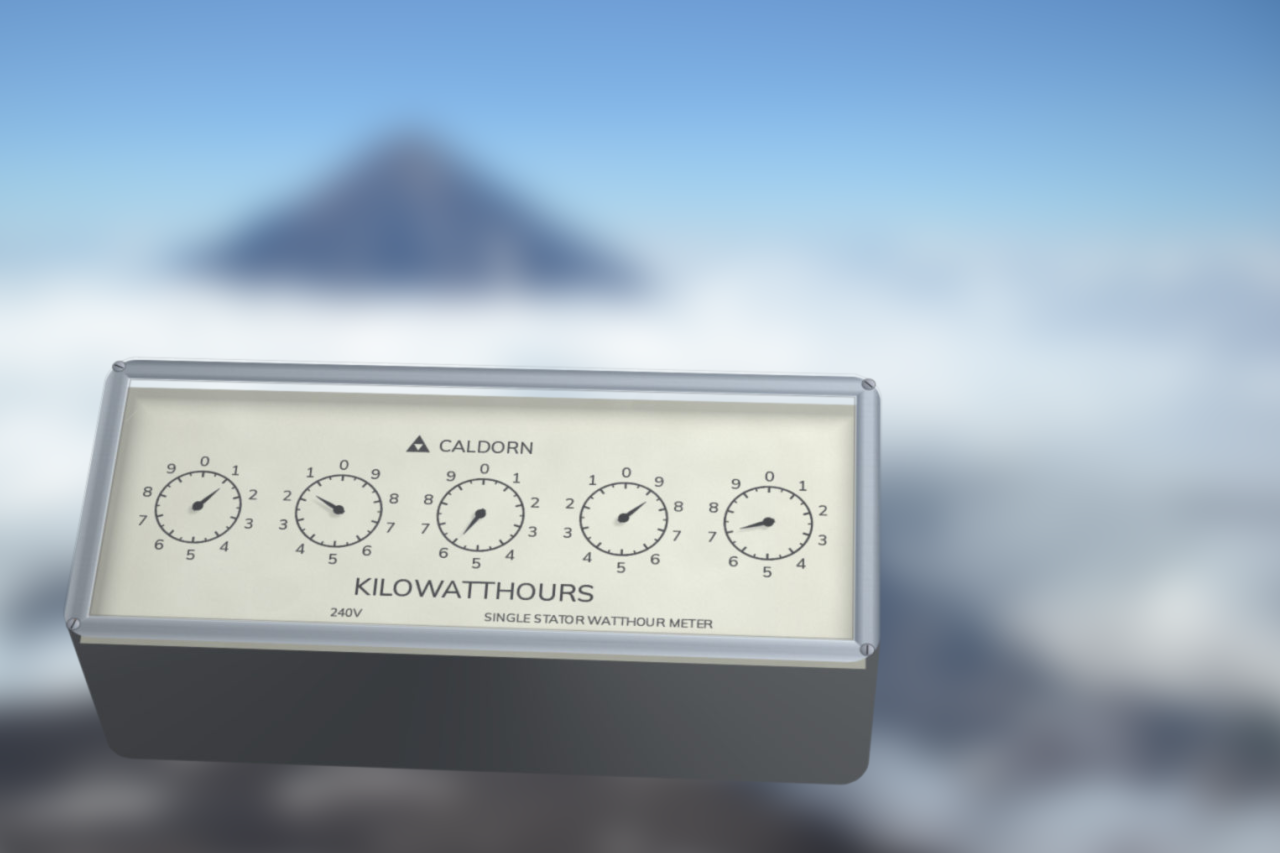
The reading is 11587 kWh
